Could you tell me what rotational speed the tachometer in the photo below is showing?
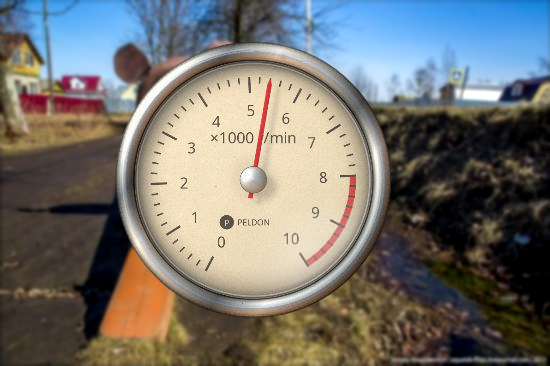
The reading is 5400 rpm
